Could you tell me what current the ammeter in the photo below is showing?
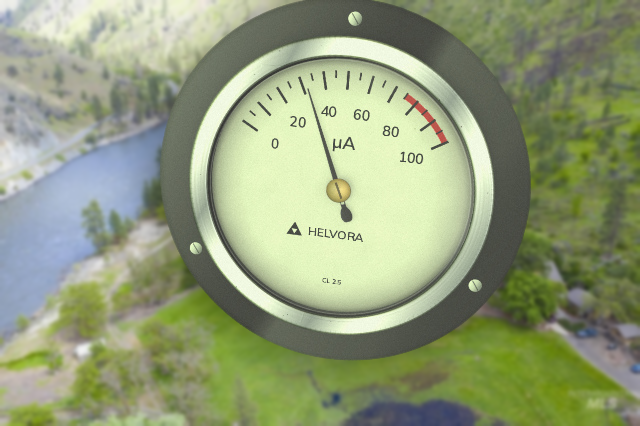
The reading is 32.5 µA
